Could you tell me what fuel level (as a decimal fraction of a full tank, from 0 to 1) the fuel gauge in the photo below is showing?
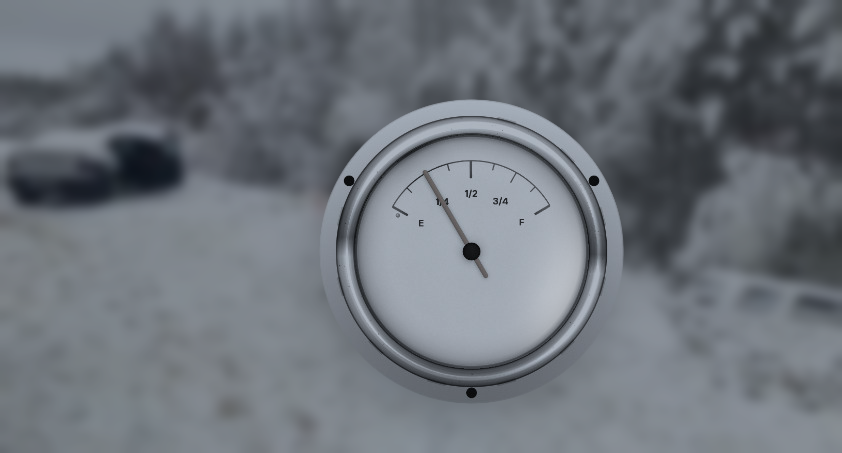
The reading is 0.25
